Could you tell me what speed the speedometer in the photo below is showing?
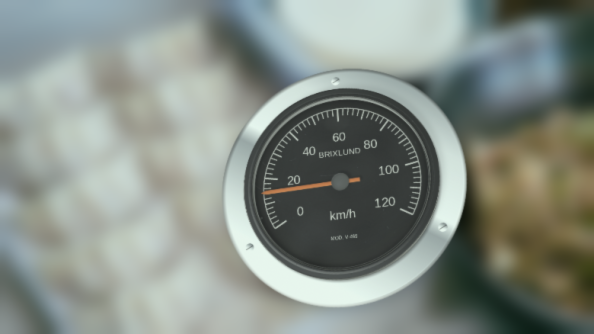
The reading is 14 km/h
